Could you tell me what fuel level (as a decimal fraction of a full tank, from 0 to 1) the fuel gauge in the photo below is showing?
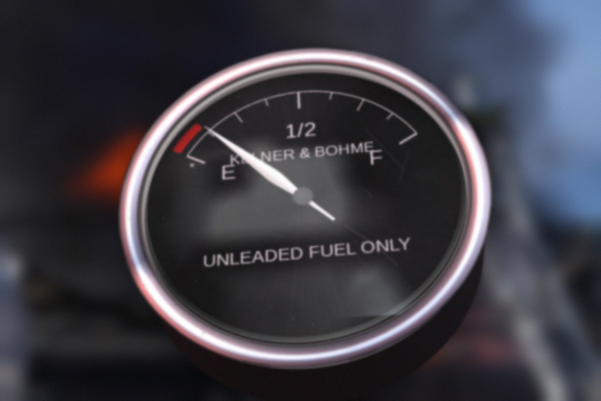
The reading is 0.125
